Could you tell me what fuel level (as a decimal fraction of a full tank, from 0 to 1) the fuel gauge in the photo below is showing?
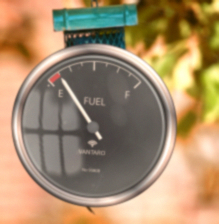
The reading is 0.125
